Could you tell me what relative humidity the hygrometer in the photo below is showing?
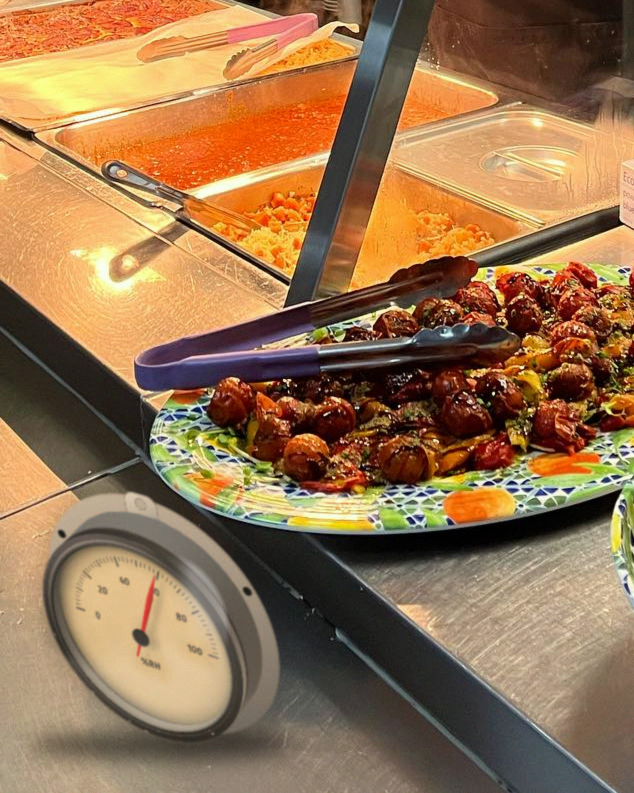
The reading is 60 %
